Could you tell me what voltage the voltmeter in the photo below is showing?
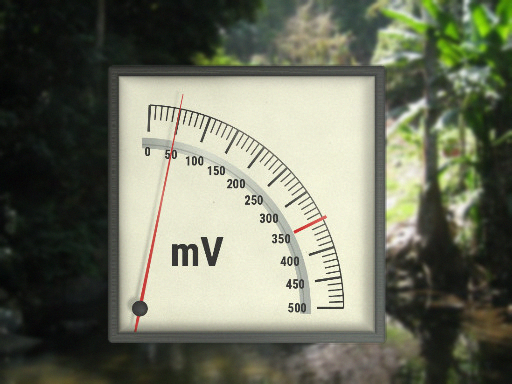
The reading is 50 mV
